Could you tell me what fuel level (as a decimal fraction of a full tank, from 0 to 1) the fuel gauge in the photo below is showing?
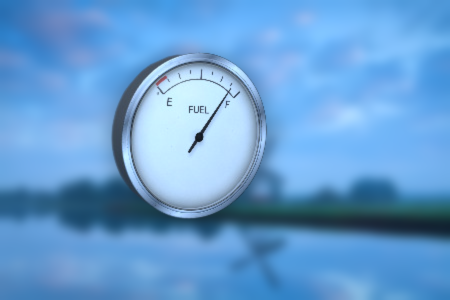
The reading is 0.875
